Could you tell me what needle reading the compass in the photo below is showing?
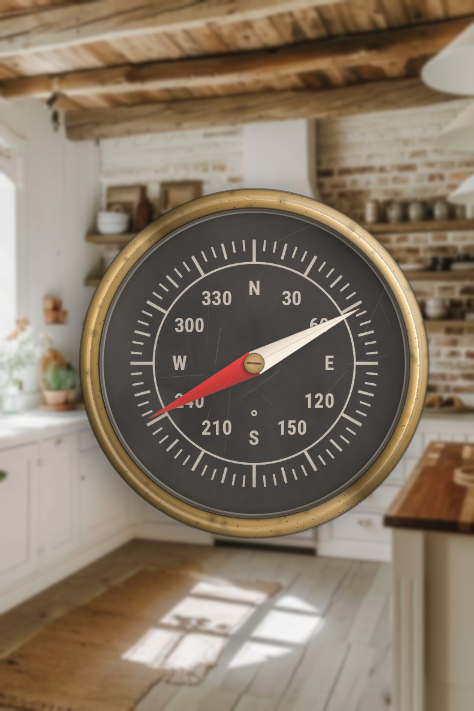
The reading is 242.5 °
